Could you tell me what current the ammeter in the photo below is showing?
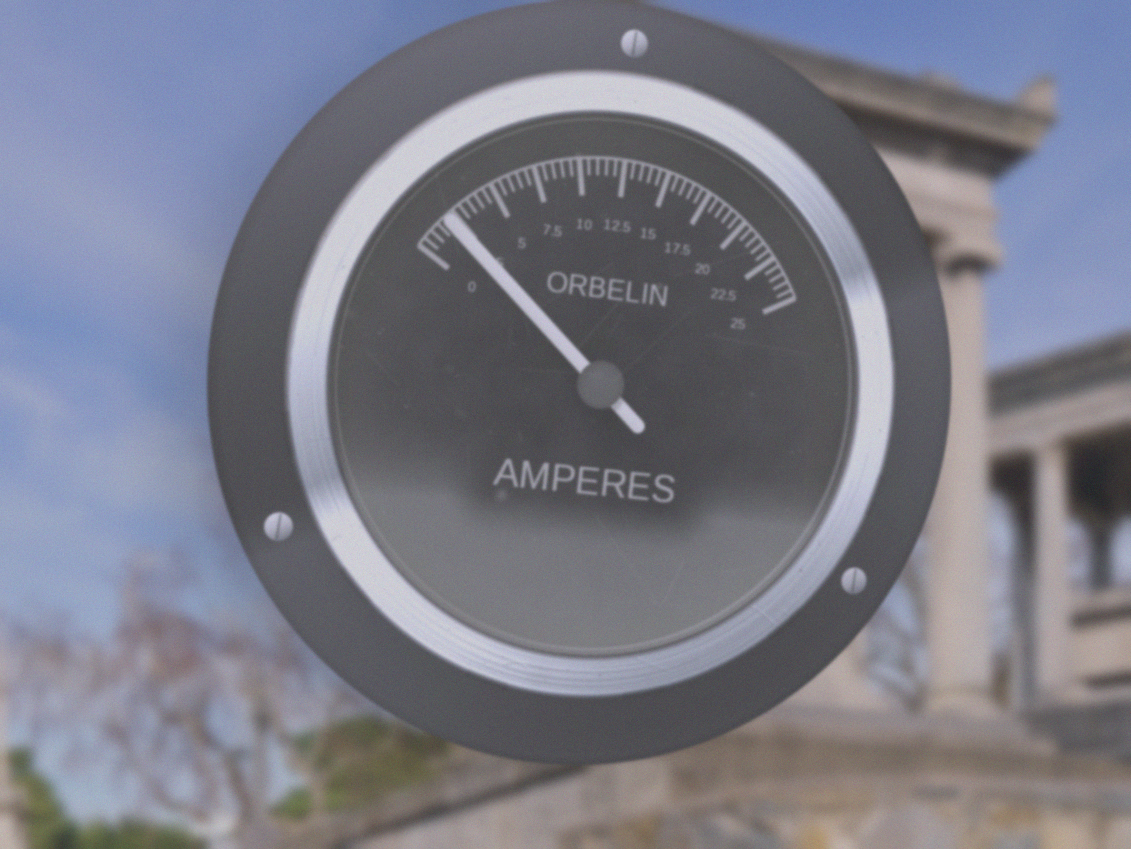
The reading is 2 A
